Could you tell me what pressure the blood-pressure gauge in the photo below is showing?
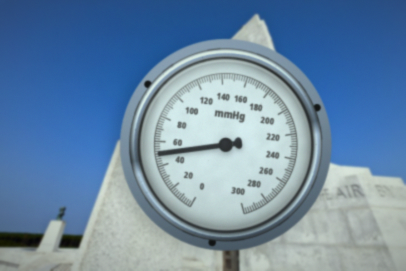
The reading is 50 mmHg
